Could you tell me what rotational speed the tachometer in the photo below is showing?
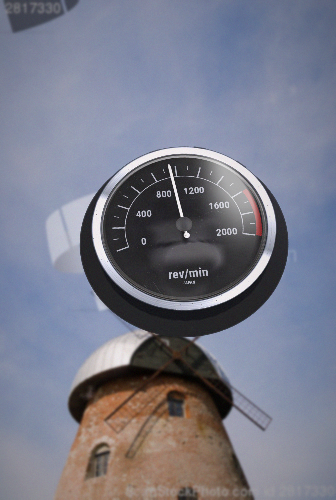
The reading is 950 rpm
